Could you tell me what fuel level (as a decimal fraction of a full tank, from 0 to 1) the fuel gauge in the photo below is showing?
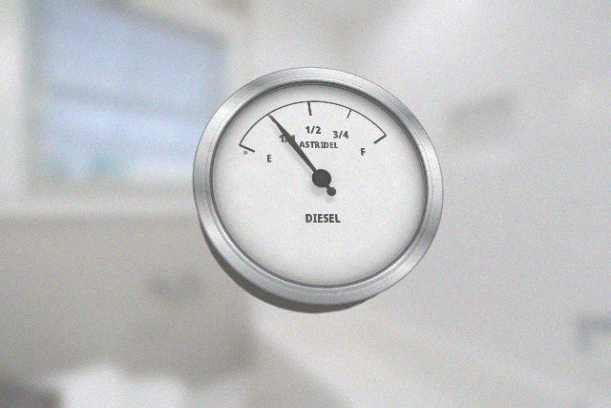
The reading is 0.25
